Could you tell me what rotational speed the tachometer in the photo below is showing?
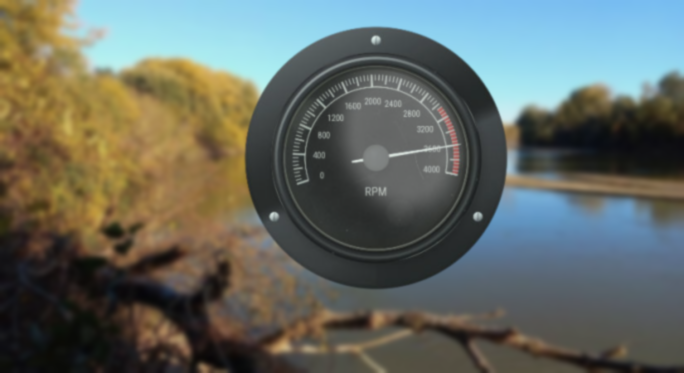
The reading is 3600 rpm
